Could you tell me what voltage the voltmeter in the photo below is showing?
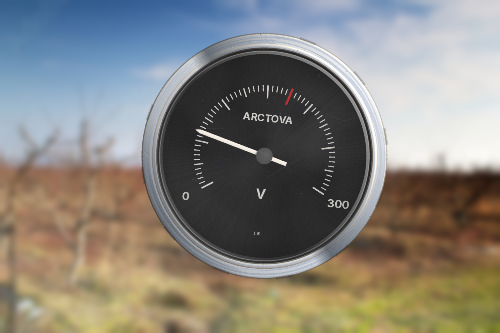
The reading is 60 V
